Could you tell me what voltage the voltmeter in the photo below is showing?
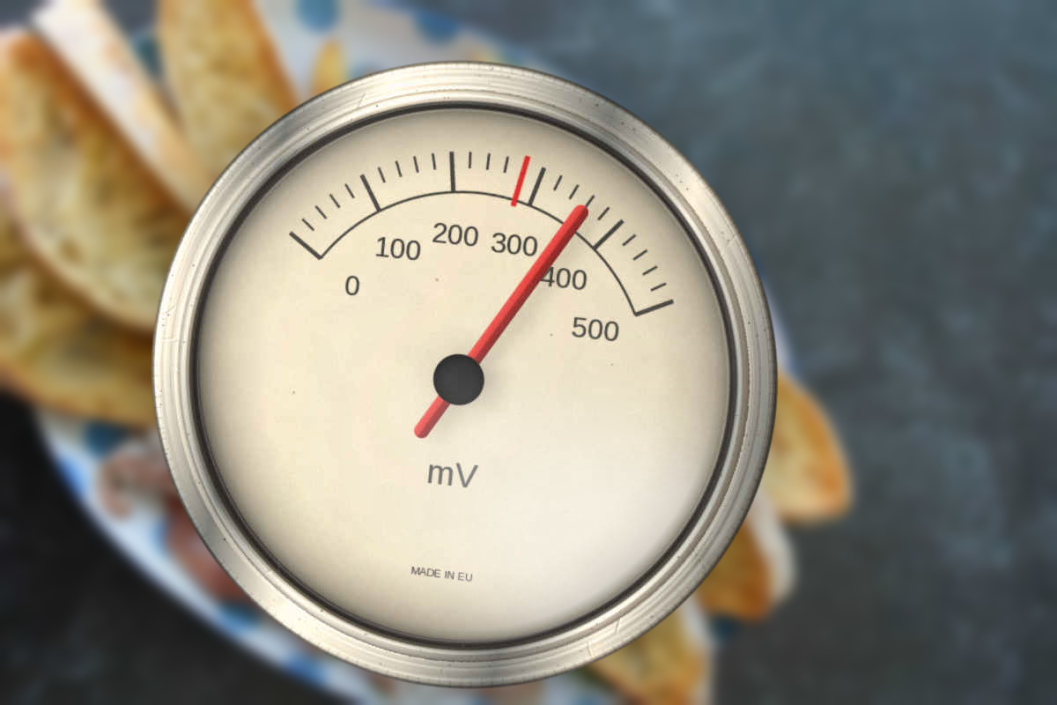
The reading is 360 mV
